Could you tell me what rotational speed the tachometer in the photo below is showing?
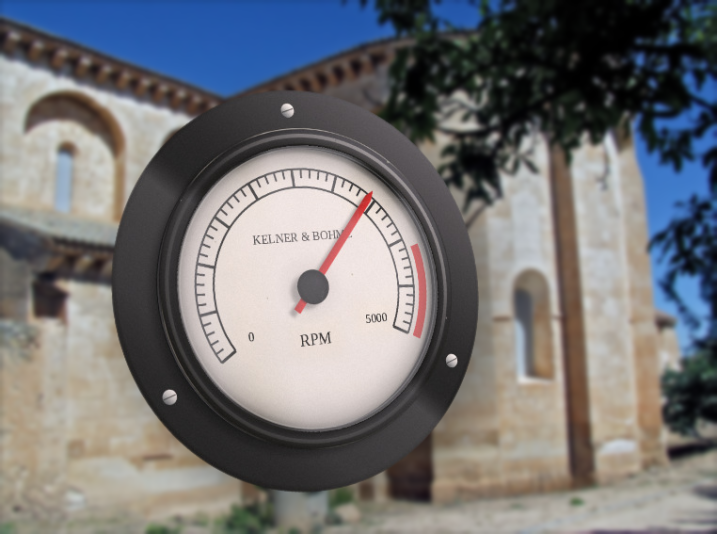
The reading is 3400 rpm
